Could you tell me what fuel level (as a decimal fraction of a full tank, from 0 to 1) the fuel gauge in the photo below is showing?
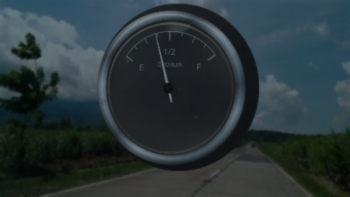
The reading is 0.375
